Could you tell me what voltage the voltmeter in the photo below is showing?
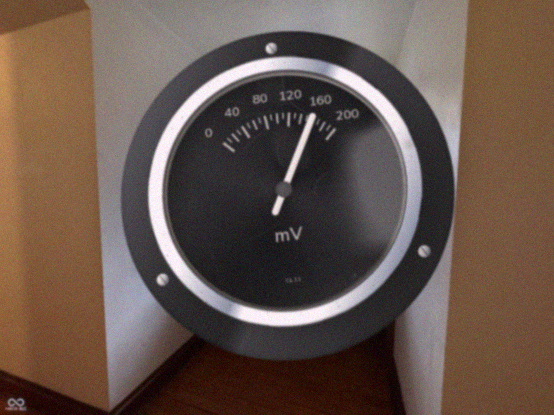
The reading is 160 mV
